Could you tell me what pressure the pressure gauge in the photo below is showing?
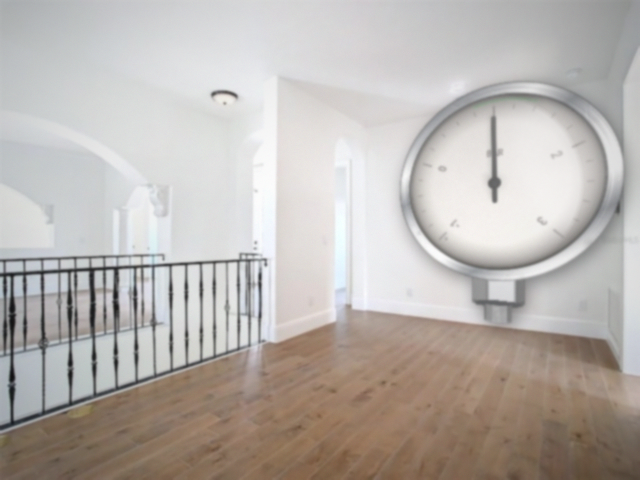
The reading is 1 bar
